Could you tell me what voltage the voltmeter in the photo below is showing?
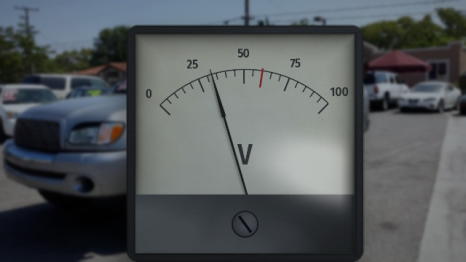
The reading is 32.5 V
